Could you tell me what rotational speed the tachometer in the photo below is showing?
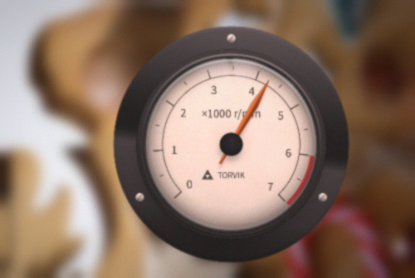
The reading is 4250 rpm
